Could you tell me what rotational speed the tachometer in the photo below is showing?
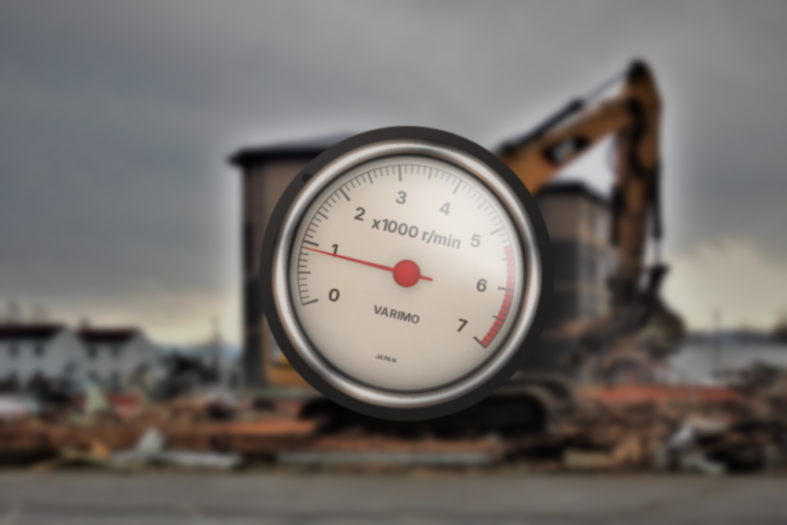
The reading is 900 rpm
